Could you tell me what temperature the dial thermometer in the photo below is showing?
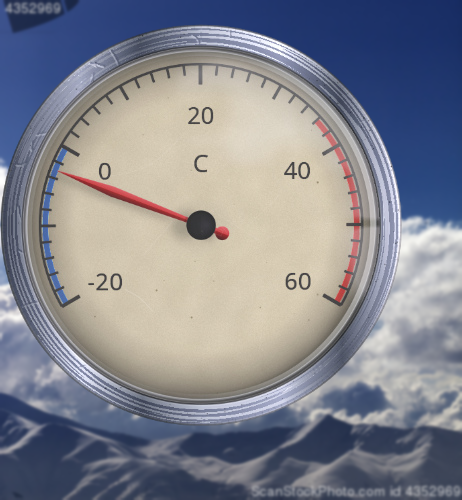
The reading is -3 °C
